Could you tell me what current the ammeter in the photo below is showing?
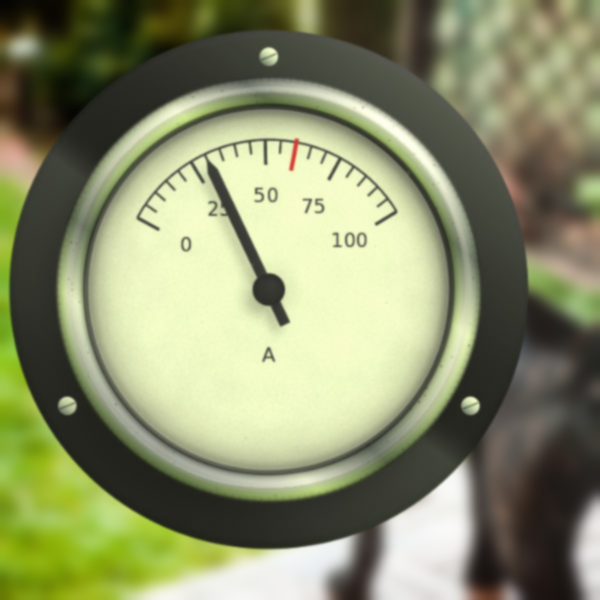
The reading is 30 A
